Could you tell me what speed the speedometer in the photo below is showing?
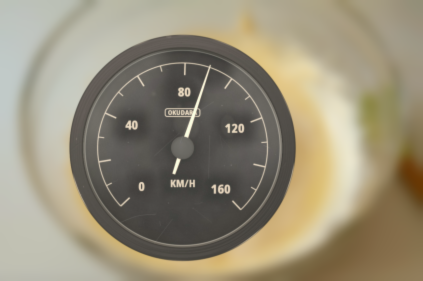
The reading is 90 km/h
